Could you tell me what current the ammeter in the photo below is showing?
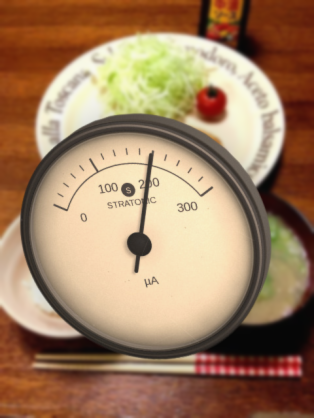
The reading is 200 µA
